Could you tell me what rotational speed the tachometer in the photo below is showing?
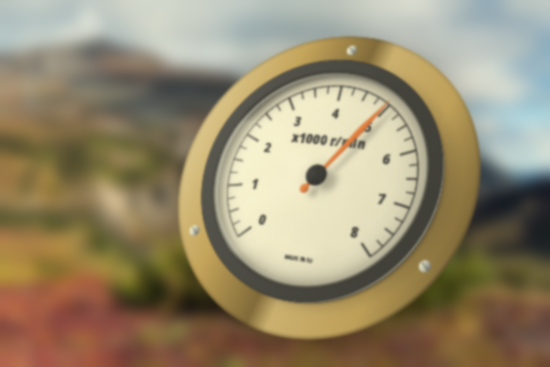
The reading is 5000 rpm
